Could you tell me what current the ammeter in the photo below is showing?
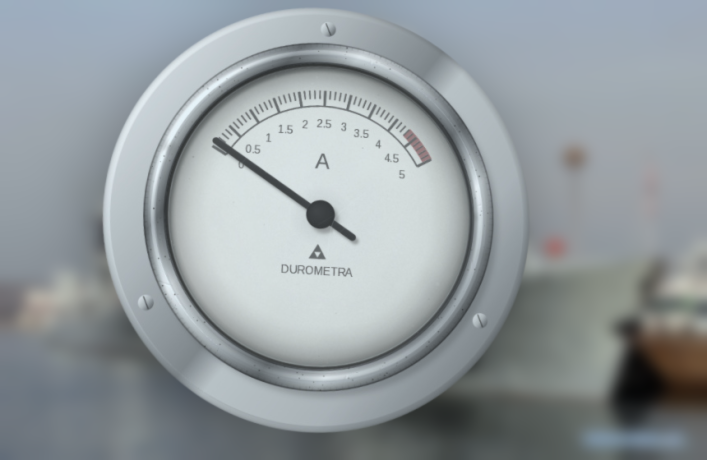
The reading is 0.1 A
